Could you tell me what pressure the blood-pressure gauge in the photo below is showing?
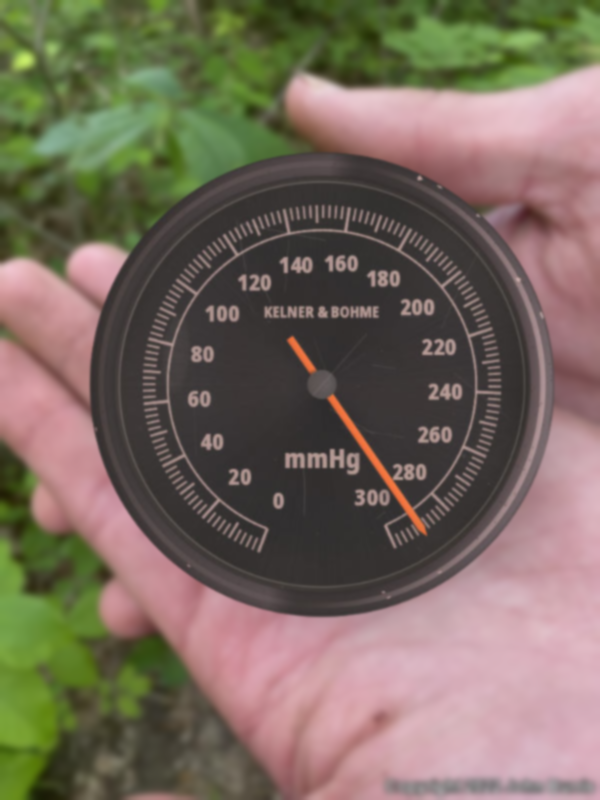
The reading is 290 mmHg
